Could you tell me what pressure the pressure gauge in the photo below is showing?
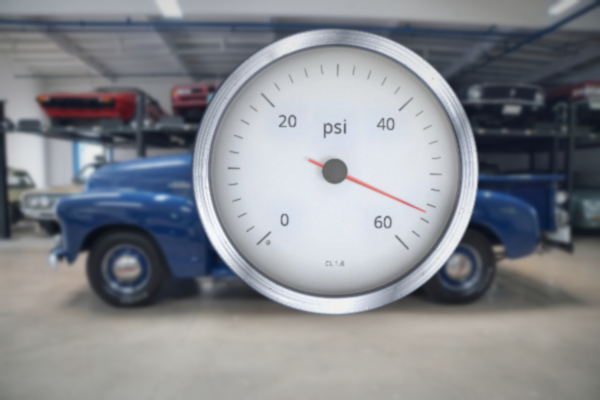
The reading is 55 psi
